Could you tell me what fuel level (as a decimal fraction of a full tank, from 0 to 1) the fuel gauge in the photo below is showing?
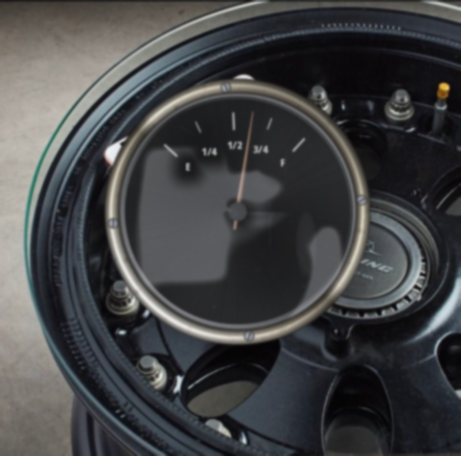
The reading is 0.625
